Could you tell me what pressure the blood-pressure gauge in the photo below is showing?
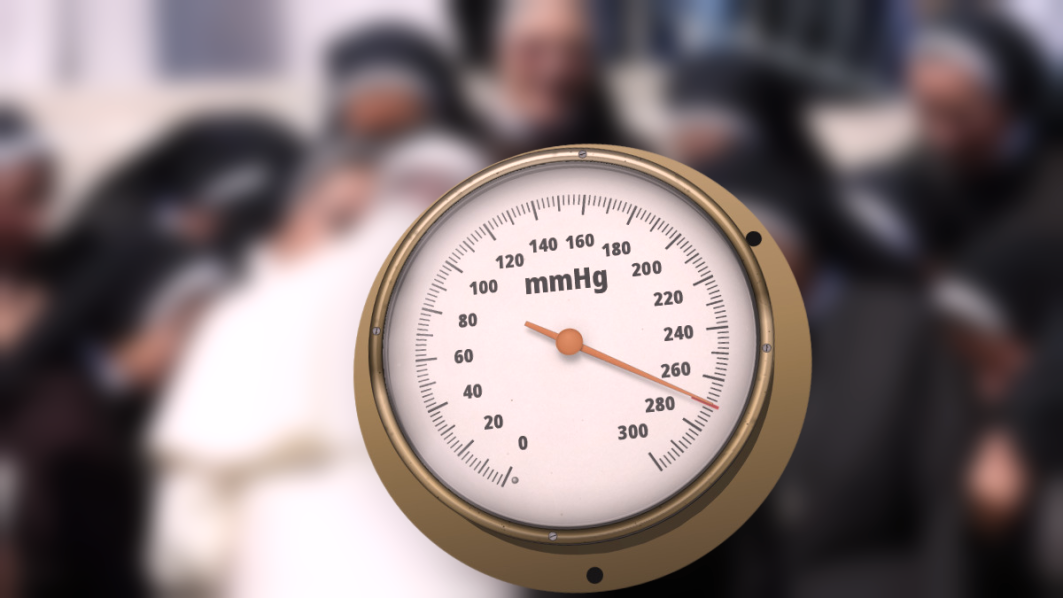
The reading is 270 mmHg
